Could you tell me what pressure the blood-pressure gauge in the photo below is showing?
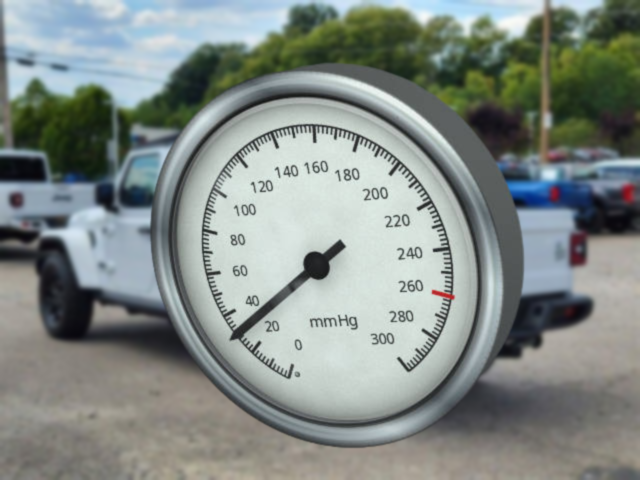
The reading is 30 mmHg
